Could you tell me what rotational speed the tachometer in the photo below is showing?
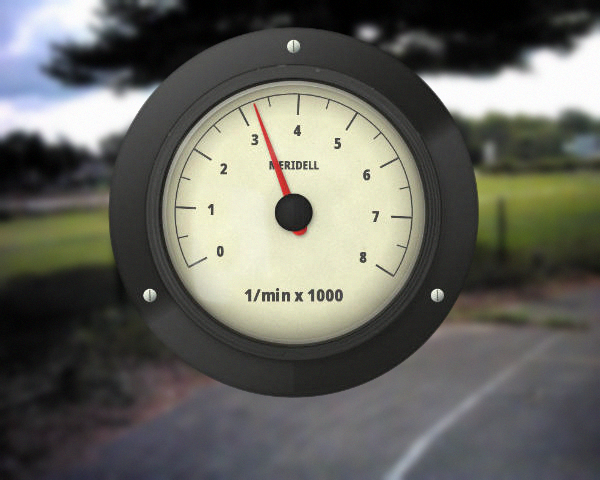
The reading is 3250 rpm
